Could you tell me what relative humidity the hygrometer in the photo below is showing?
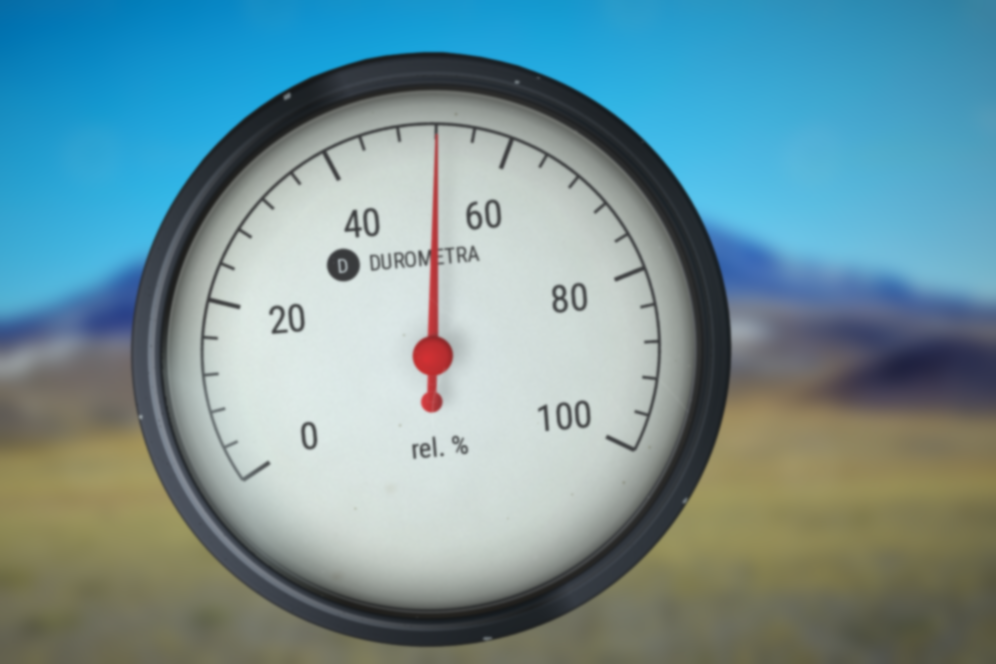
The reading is 52 %
